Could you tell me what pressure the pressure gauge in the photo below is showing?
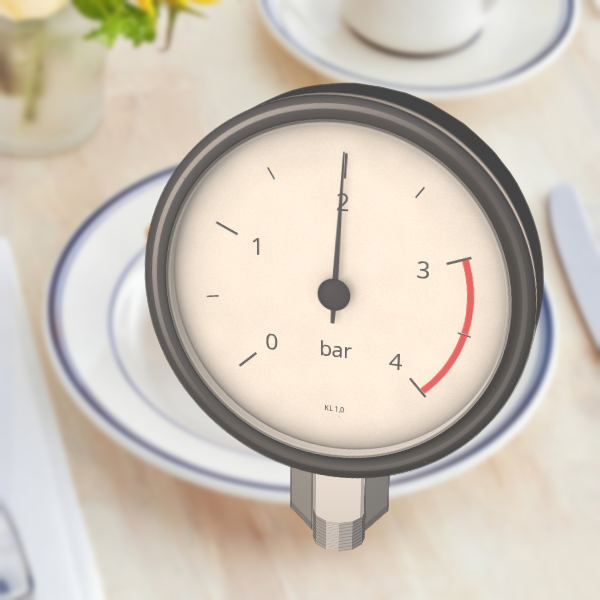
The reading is 2 bar
